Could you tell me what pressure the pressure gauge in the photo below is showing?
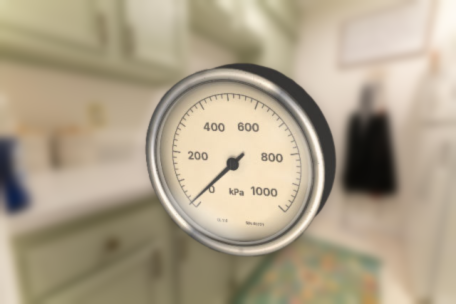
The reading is 20 kPa
